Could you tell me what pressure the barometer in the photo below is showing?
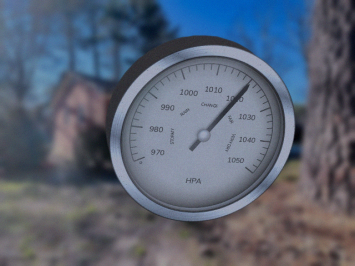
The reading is 1020 hPa
